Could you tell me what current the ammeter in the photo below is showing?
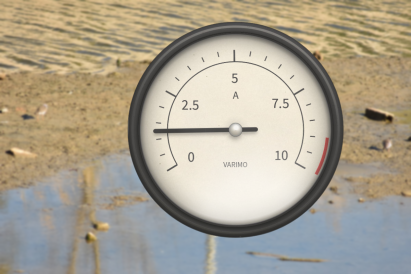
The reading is 1.25 A
